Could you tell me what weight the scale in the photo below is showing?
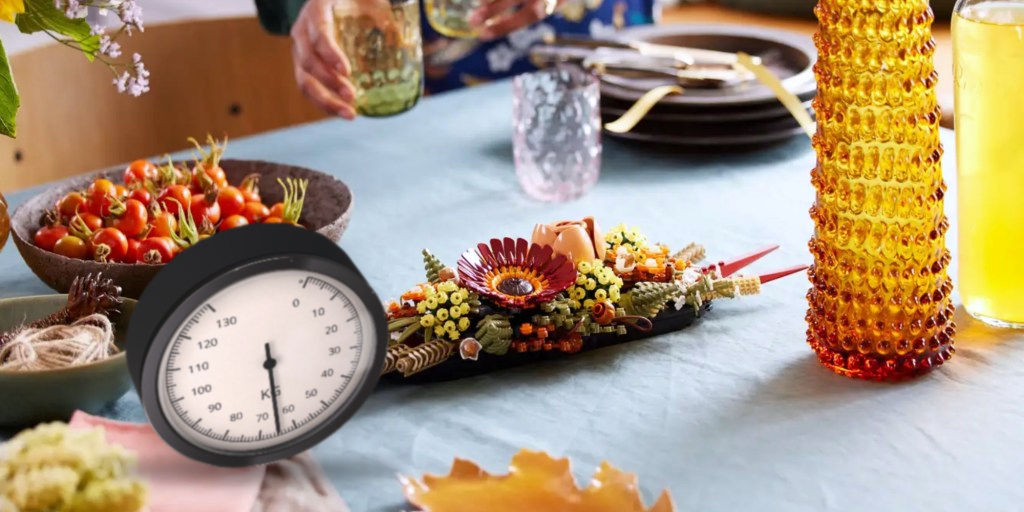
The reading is 65 kg
